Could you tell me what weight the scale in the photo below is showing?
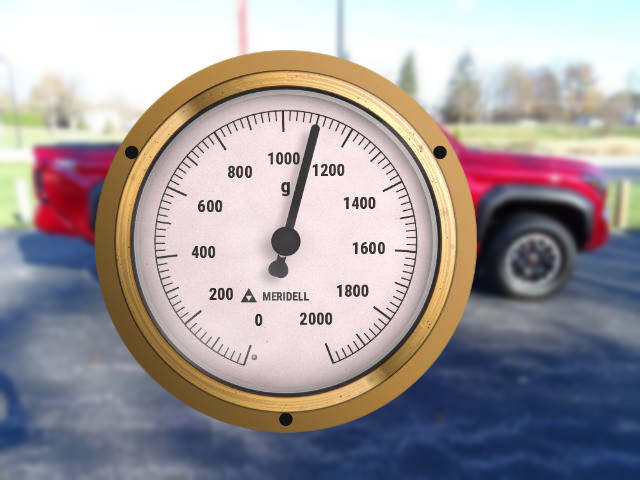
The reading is 1100 g
